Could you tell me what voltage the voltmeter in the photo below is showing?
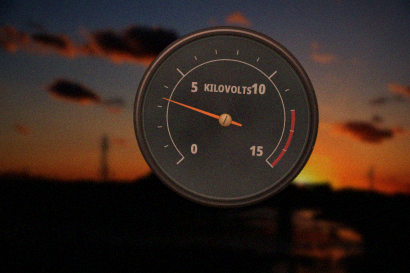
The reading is 3.5 kV
